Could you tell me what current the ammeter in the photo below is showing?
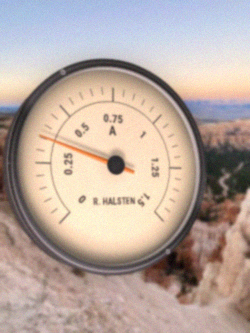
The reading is 0.35 A
